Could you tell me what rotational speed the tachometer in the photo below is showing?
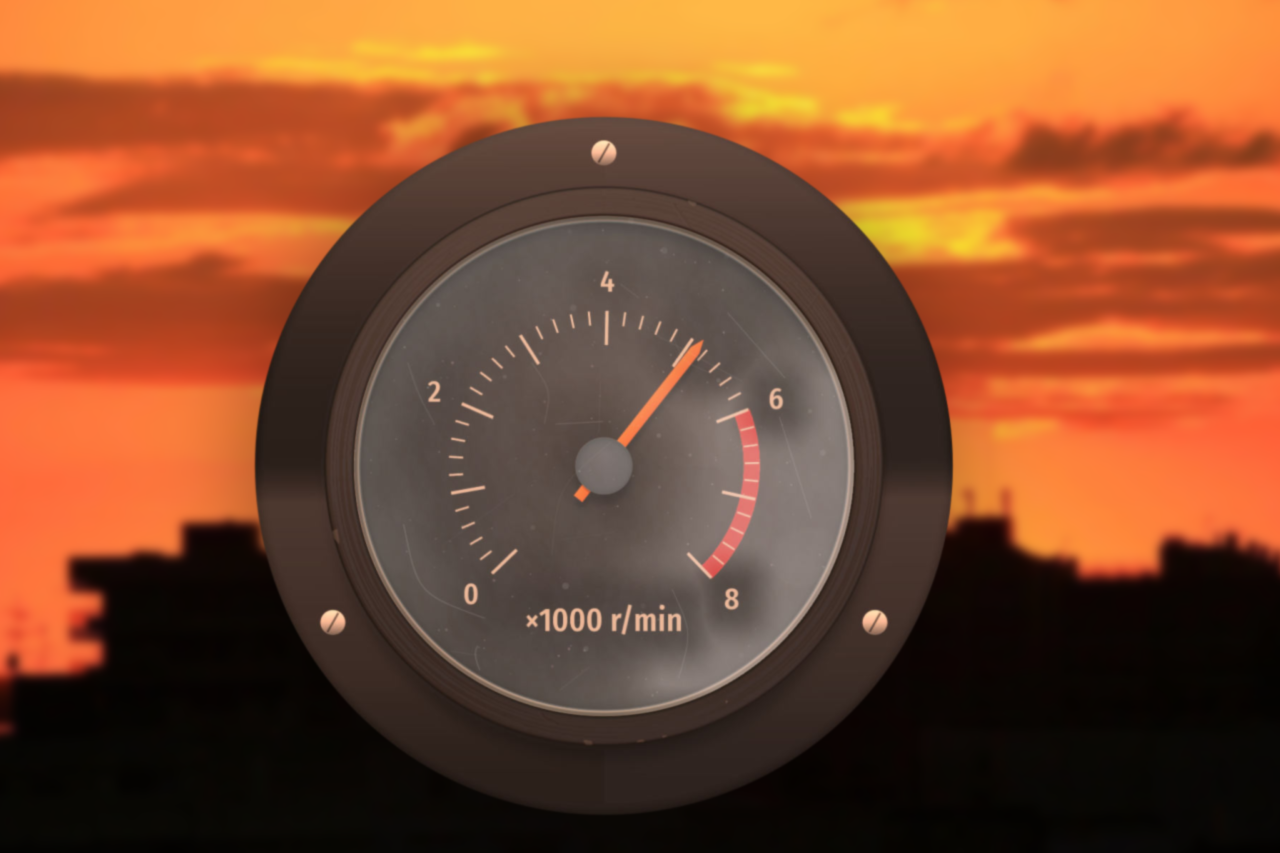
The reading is 5100 rpm
